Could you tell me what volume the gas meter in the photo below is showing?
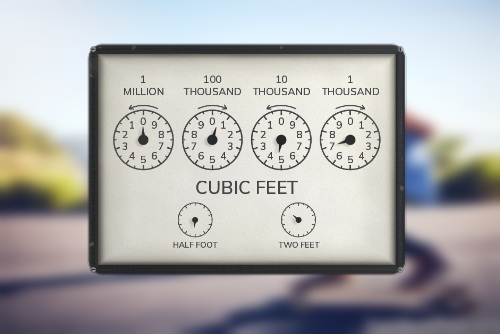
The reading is 4700 ft³
